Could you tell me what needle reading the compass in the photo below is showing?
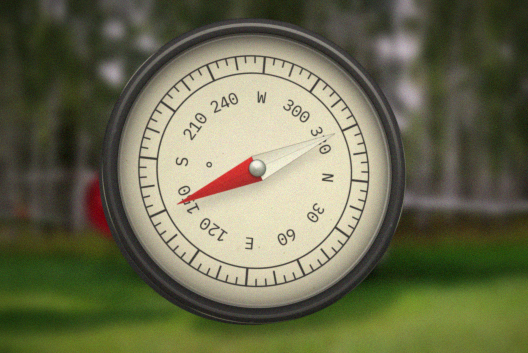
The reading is 150 °
